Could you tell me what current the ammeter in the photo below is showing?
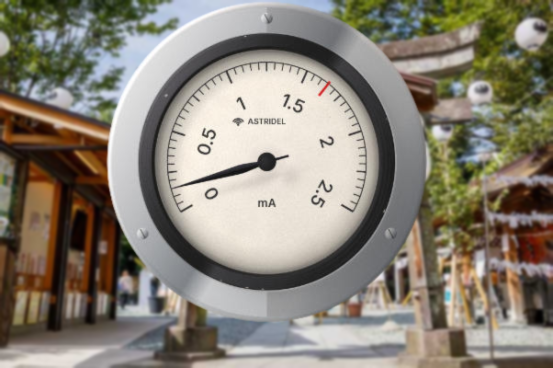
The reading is 0.15 mA
